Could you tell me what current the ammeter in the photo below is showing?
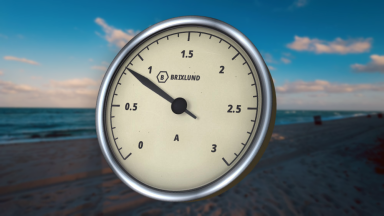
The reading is 0.85 A
